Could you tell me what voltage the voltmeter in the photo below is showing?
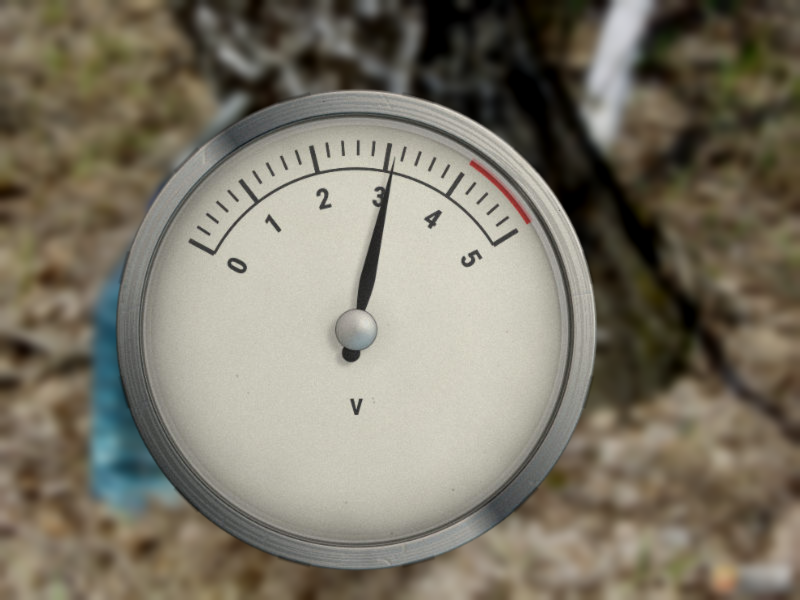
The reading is 3.1 V
